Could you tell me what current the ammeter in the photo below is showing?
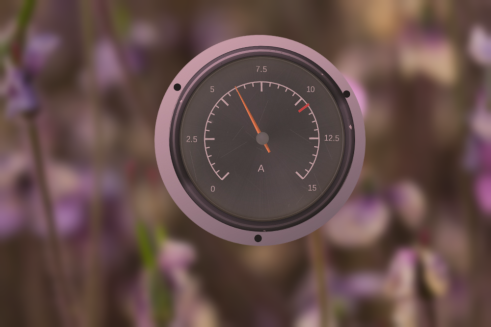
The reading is 6 A
